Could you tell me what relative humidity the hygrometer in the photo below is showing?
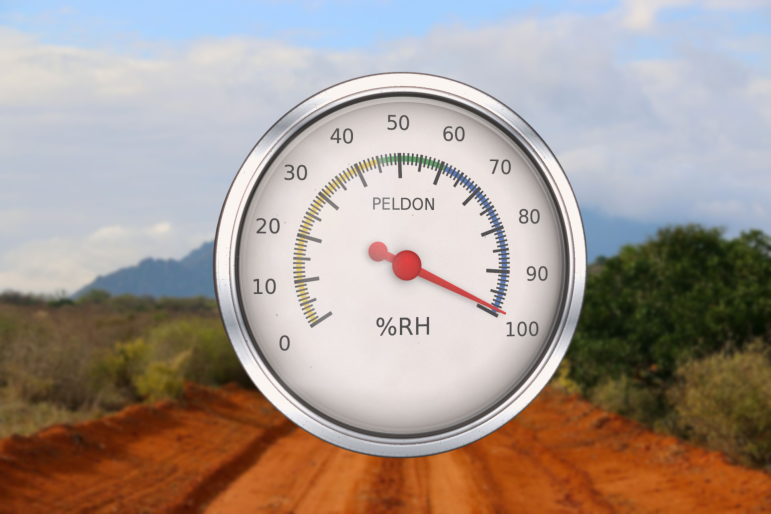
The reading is 99 %
